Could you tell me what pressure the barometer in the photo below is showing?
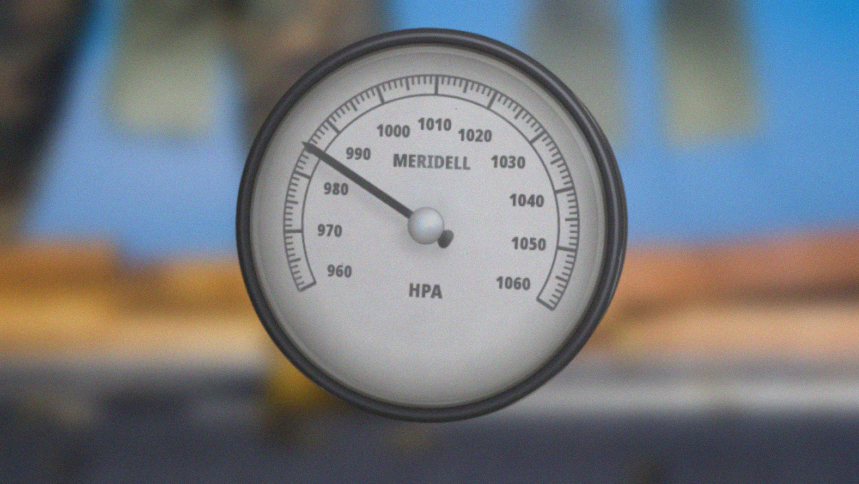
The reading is 985 hPa
